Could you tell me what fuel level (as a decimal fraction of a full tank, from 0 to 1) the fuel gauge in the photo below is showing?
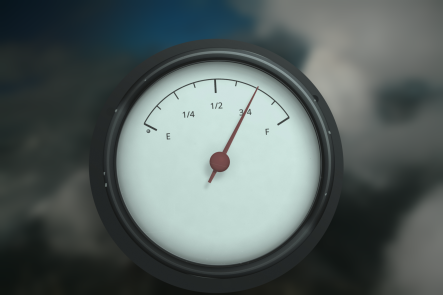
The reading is 0.75
